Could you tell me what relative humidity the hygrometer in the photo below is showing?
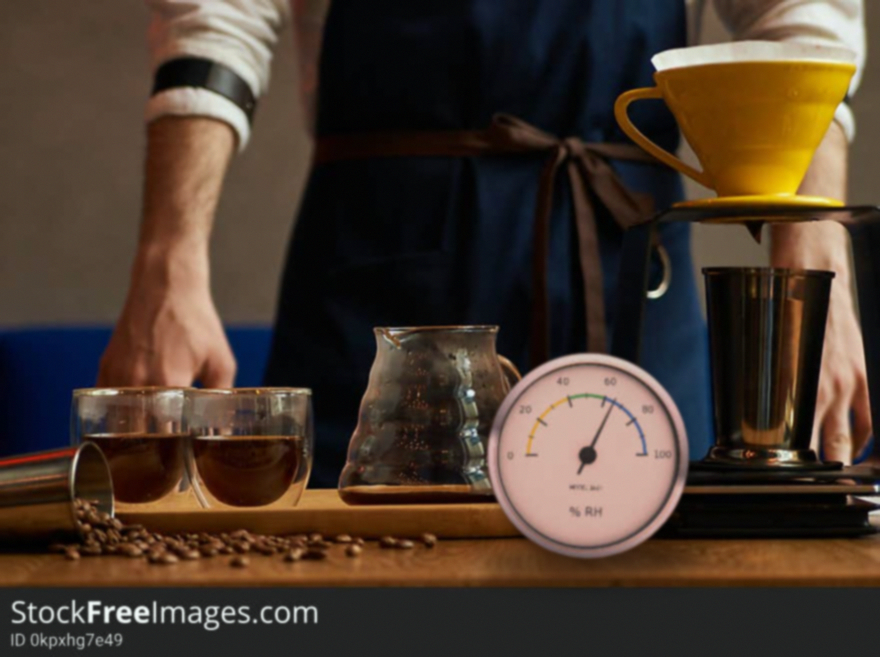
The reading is 65 %
